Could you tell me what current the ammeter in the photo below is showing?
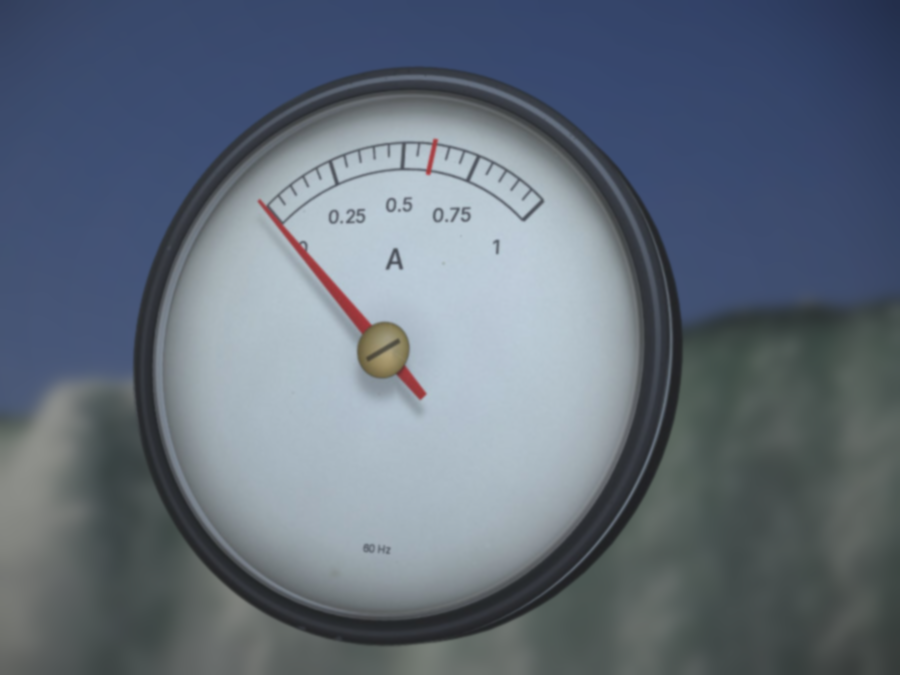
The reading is 0 A
